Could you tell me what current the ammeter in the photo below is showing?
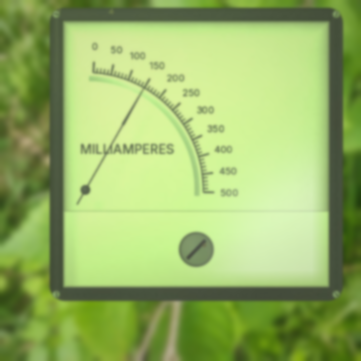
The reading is 150 mA
